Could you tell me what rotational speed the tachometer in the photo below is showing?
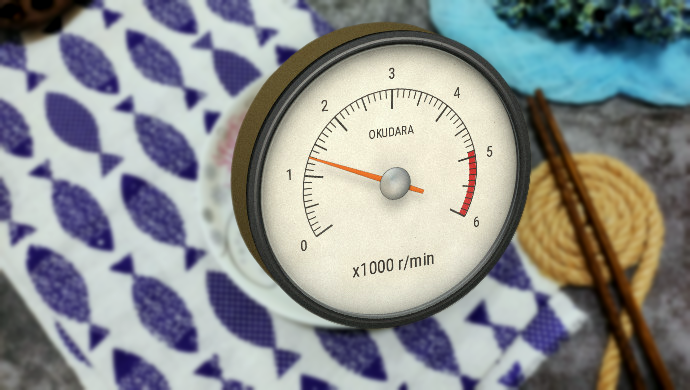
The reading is 1300 rpm
